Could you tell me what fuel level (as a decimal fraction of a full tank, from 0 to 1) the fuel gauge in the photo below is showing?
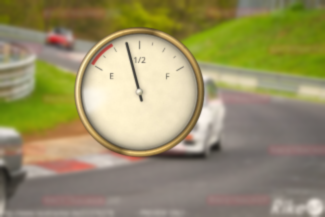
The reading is 0.375
